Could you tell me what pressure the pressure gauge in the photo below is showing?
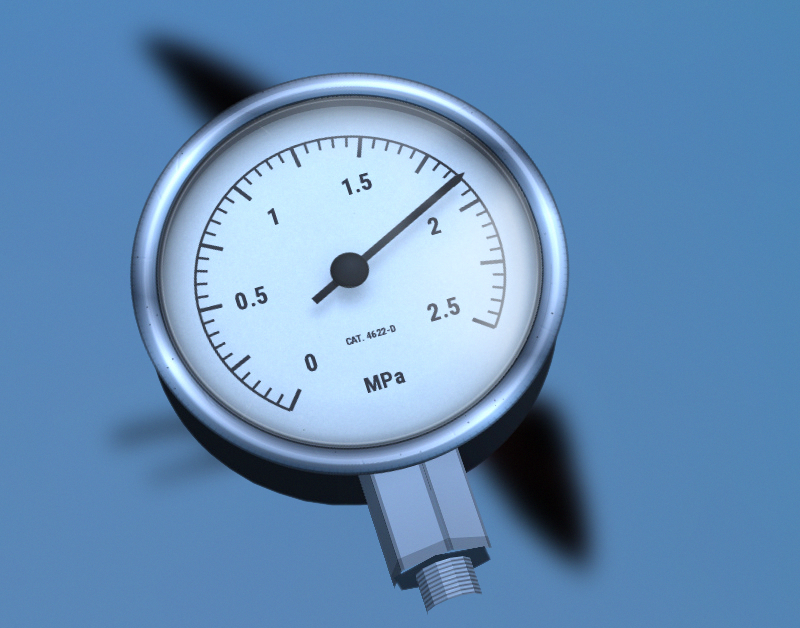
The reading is 1.9 MPa
